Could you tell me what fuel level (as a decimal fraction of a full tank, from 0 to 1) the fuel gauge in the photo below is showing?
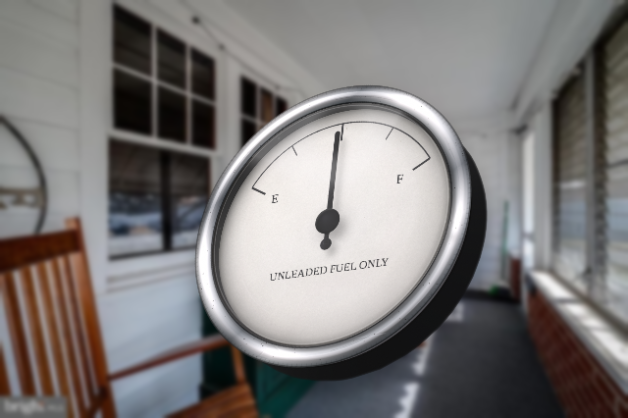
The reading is 0.5
